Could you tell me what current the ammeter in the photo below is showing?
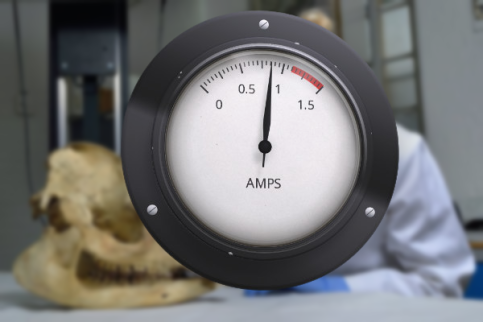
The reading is 0.85 A
